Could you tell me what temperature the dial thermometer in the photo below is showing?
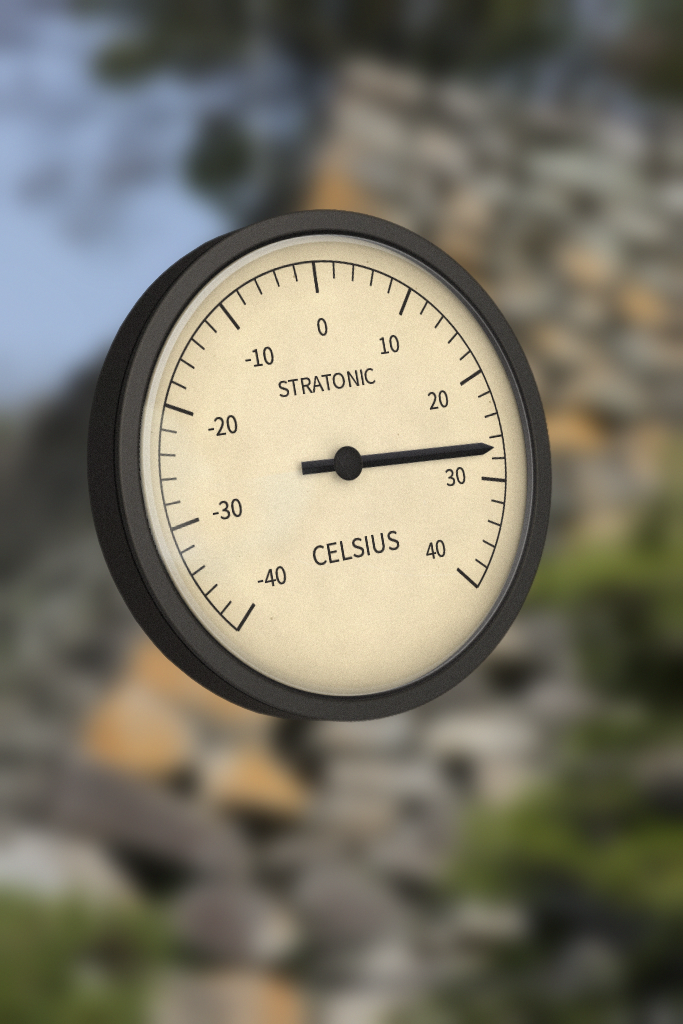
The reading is 27 °C
